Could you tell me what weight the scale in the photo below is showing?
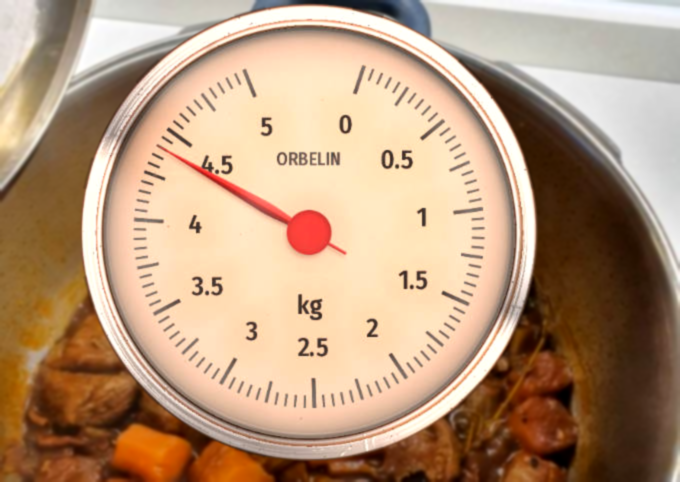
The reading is 4.4 kg
